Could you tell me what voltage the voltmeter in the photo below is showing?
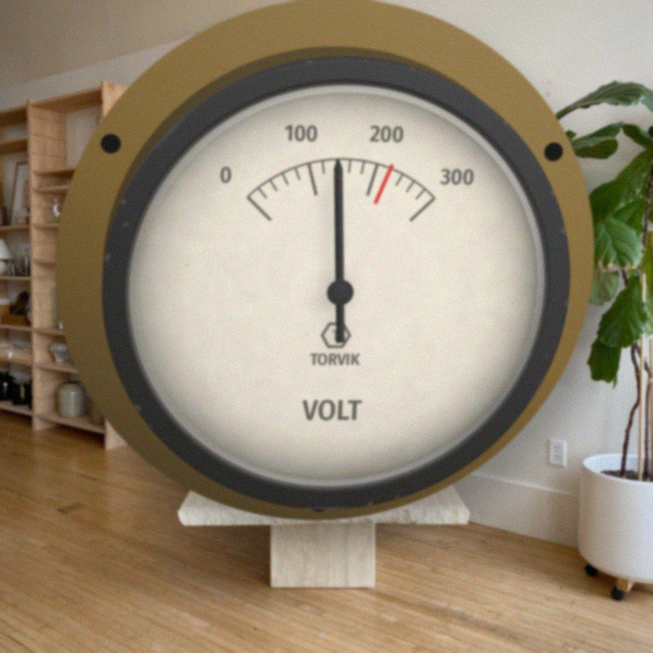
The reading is 140 V
